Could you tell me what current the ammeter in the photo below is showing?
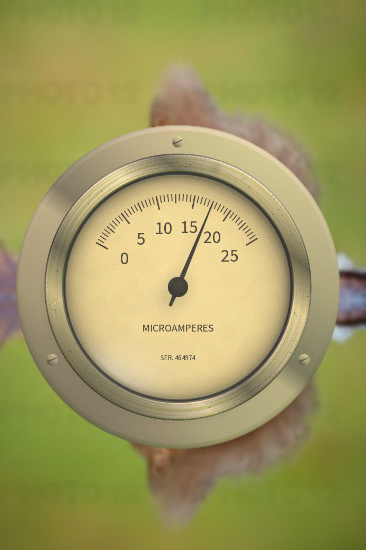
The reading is 17.5 µA
